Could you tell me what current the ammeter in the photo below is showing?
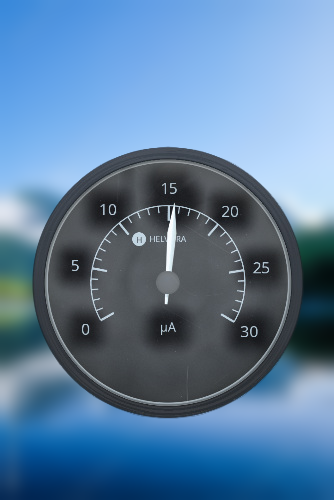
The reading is 15.5 µA
